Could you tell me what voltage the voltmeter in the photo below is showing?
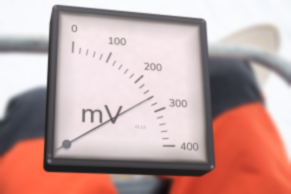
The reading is 260 mV
